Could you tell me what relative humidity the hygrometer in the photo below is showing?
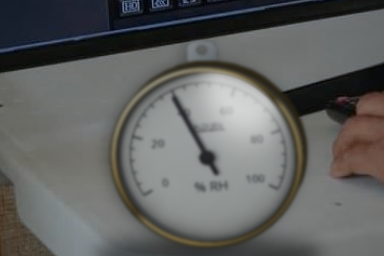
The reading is 40 %
